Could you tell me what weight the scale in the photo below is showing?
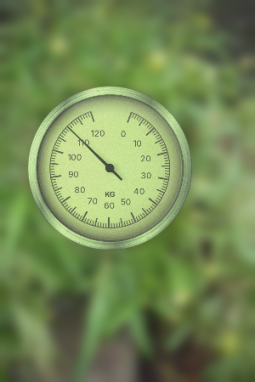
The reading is 110 kg
